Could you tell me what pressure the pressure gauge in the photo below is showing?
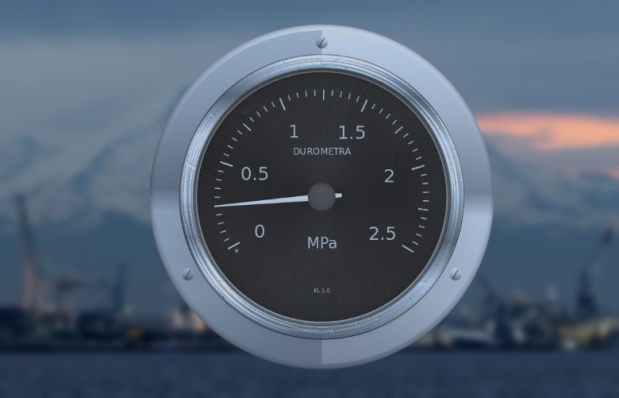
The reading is 0.25 MPa
